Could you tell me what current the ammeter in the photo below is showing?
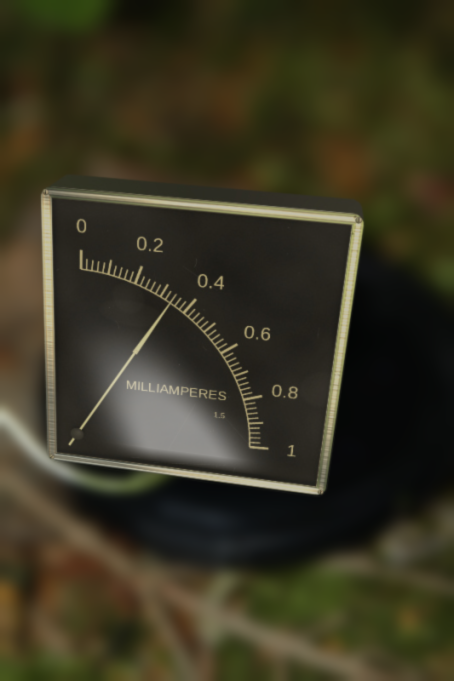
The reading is 0.34 mA
